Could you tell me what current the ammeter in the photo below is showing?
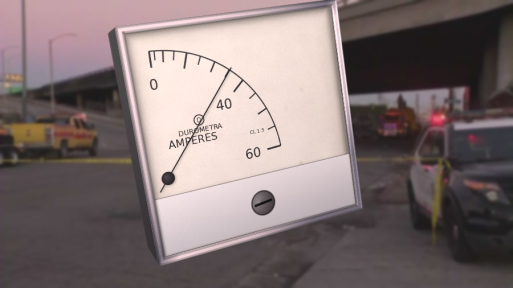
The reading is 35 A
